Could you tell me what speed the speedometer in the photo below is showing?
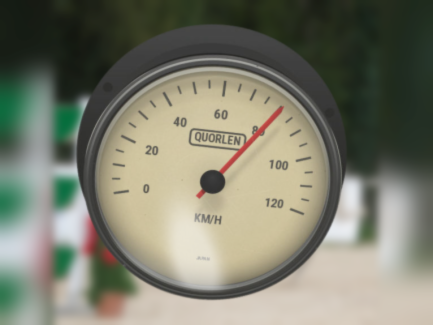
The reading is 80 km/h
